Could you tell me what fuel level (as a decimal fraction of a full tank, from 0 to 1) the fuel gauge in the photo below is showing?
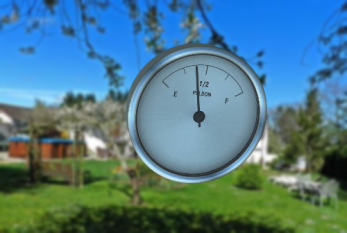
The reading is 0.375
